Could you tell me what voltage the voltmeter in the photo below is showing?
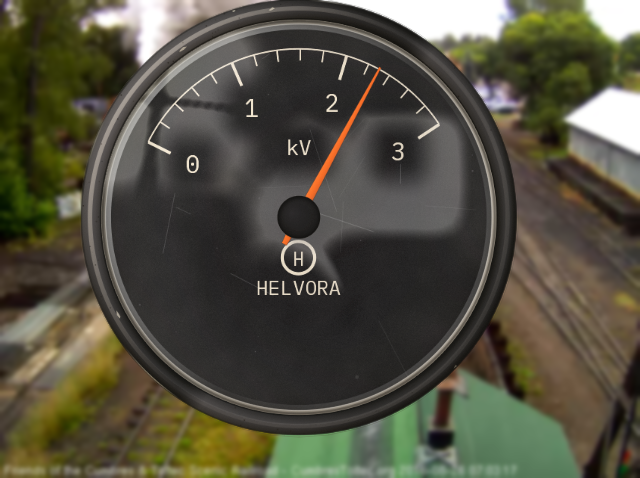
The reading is 2.3 kV
